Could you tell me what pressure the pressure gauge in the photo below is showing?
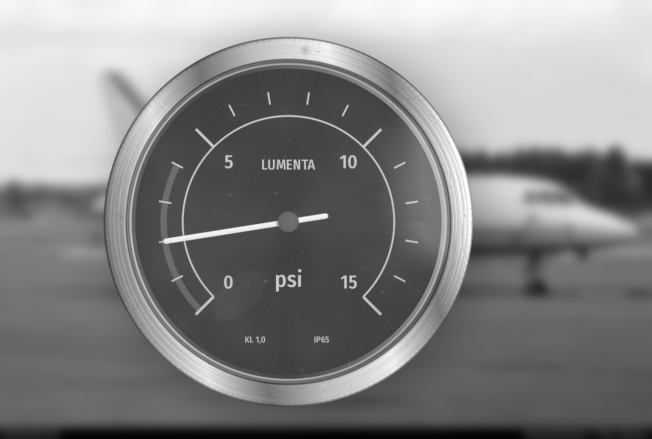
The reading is 2 psi
